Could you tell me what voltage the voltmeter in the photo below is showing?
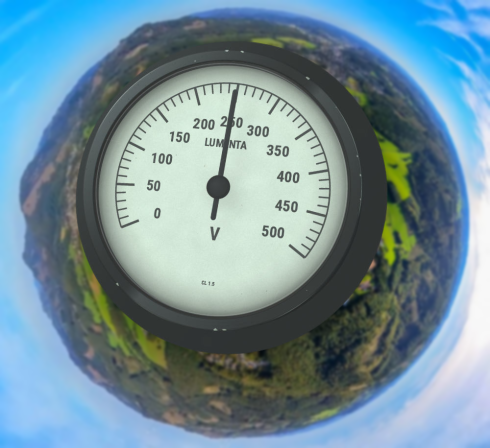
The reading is 250 V
